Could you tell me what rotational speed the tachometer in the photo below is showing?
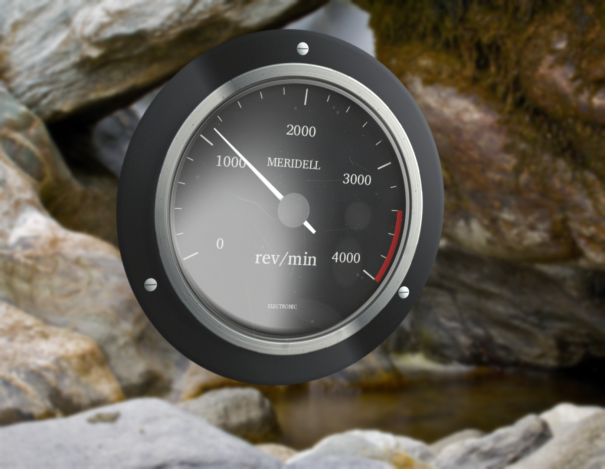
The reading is 1100 rpm
